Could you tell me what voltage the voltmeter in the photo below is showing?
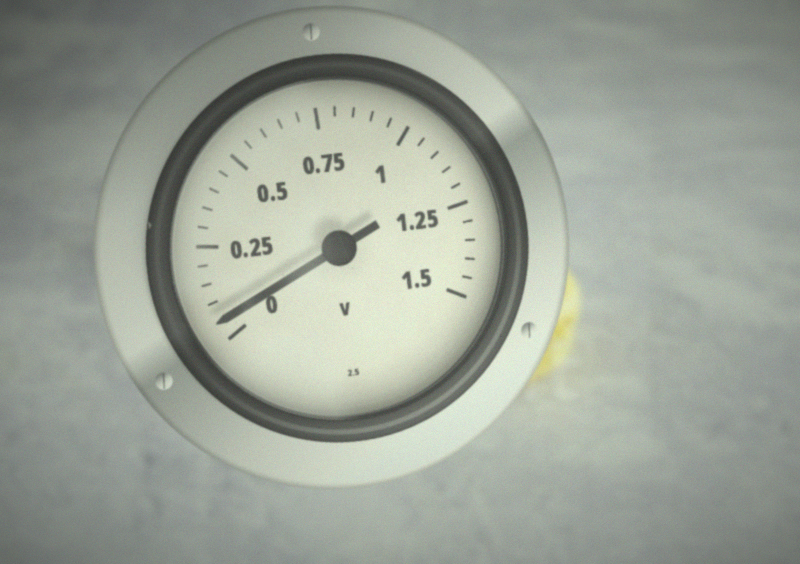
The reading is 0.05 V
